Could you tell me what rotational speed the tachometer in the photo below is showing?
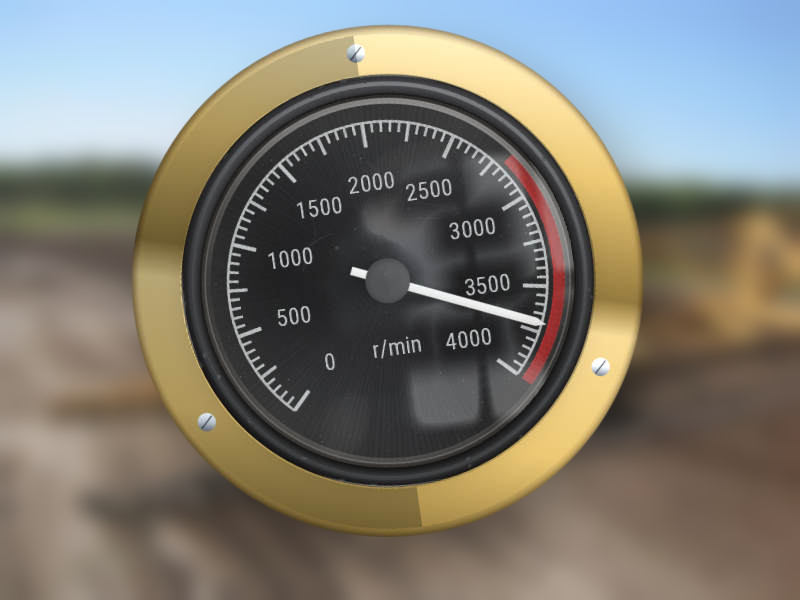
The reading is 3700 rpm
